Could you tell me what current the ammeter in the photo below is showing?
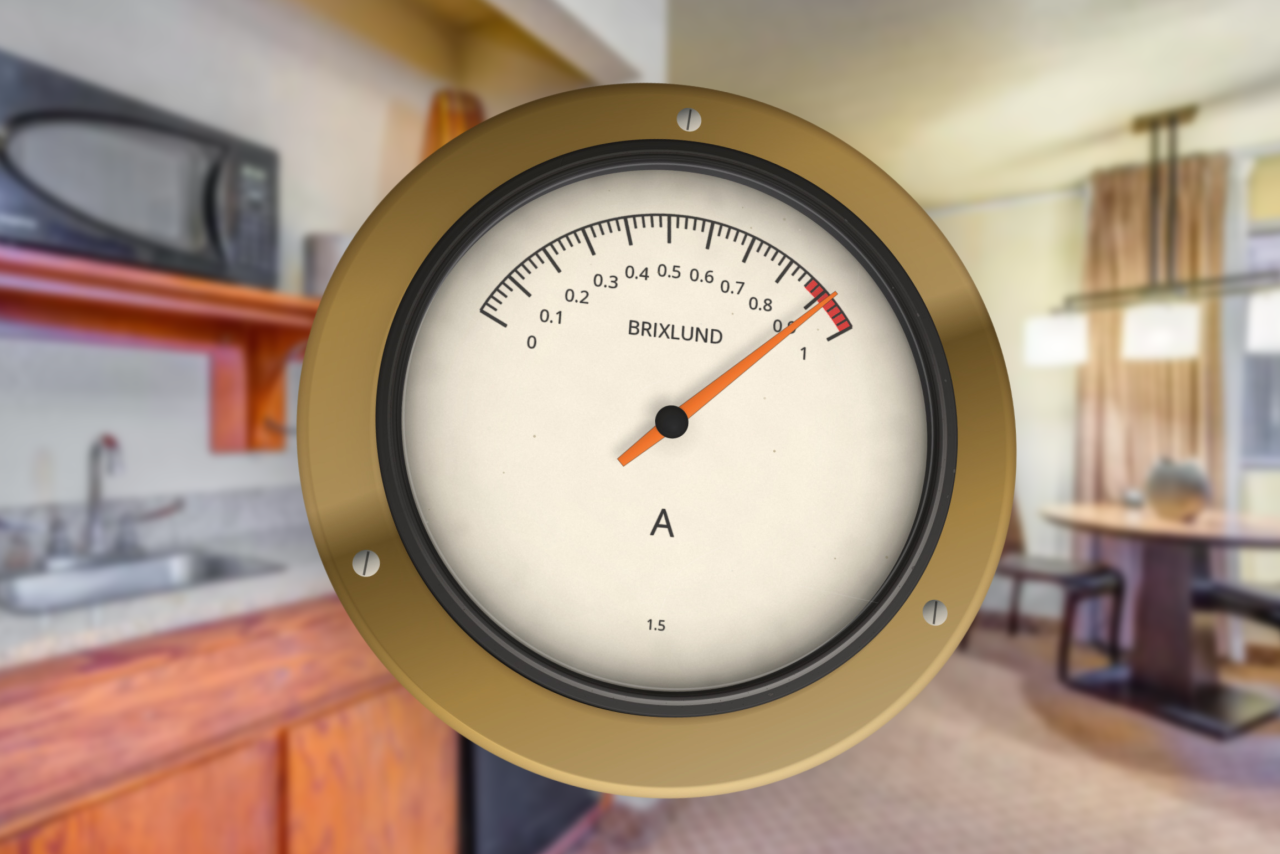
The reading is 0.92 A
